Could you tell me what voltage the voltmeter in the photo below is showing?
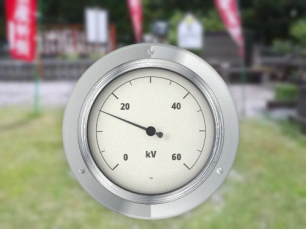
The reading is 15 kV
